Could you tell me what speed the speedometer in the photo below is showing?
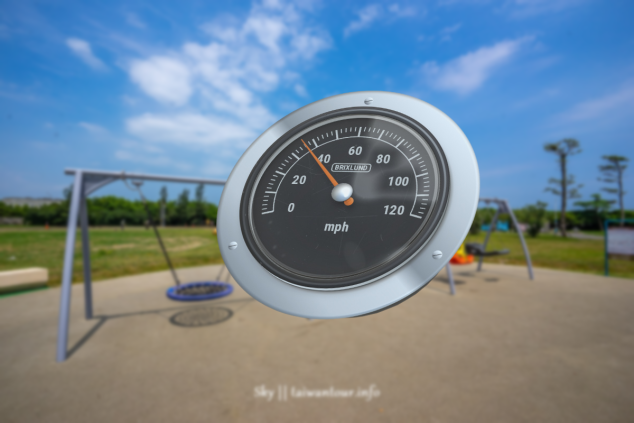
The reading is 36 mph
